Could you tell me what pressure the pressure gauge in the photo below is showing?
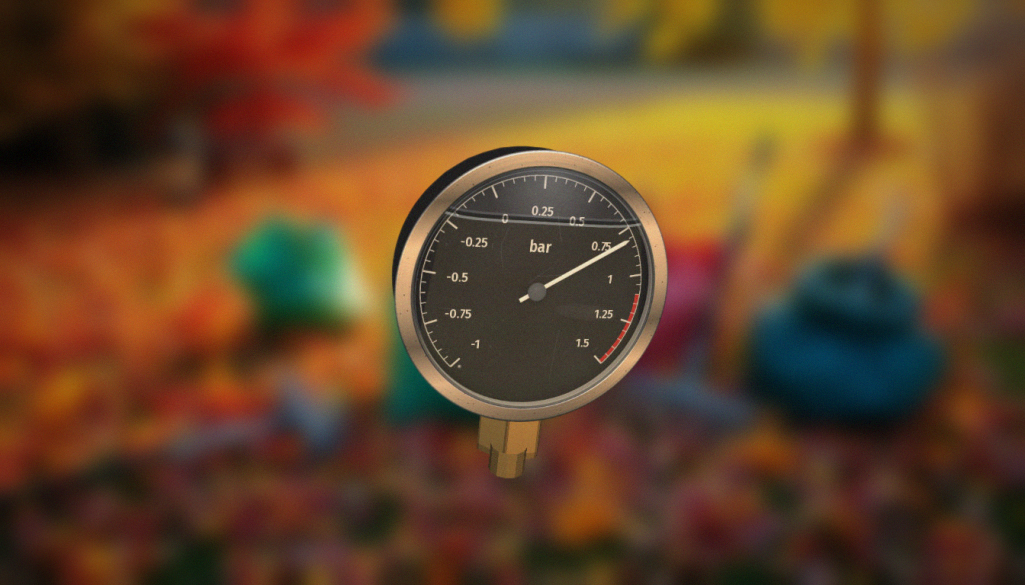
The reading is 0.8 bar
